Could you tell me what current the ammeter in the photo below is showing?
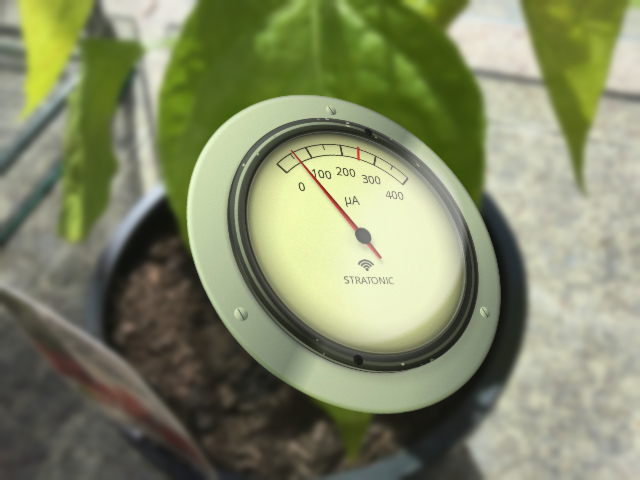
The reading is 50 µA
